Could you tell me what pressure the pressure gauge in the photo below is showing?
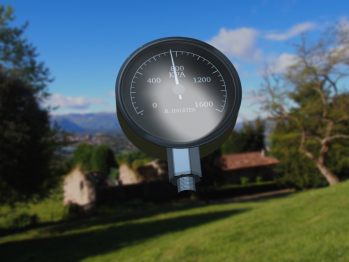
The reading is 750 kPa
